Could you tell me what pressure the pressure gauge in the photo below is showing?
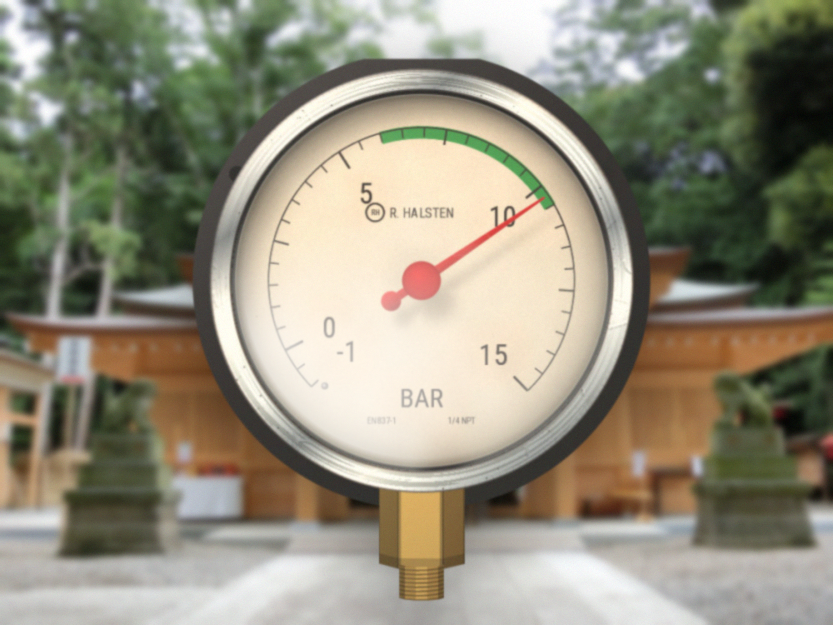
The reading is 10.25 bar
